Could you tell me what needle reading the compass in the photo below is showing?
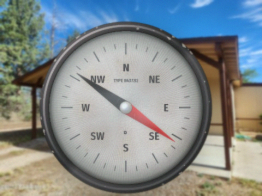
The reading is 125 °
